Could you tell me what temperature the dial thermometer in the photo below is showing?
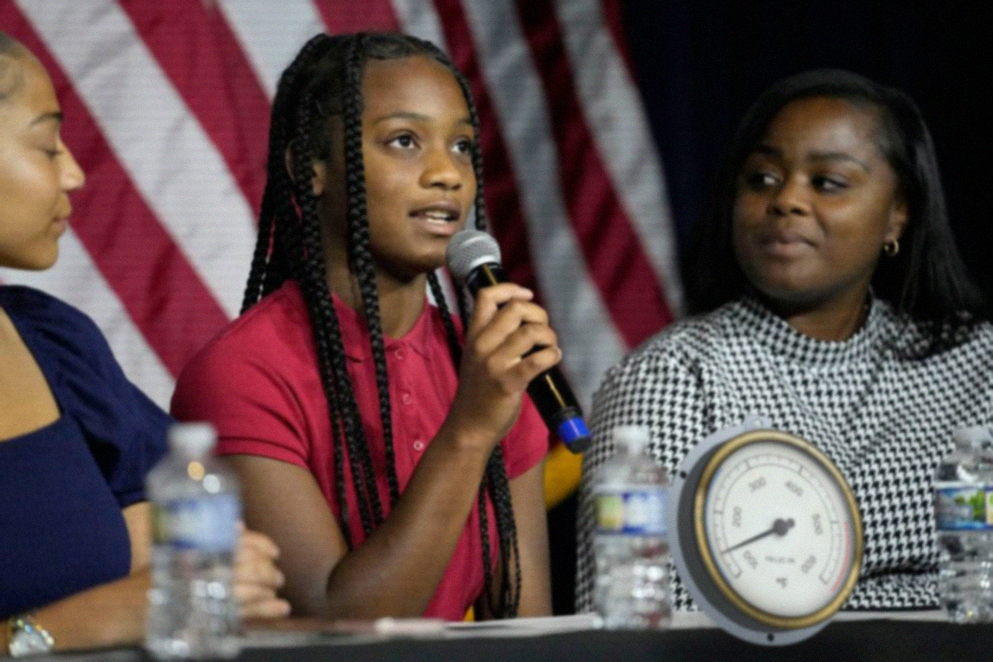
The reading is 140 °F
